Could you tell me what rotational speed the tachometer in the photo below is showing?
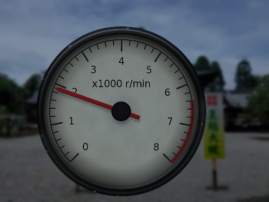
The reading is 1900 rpm
